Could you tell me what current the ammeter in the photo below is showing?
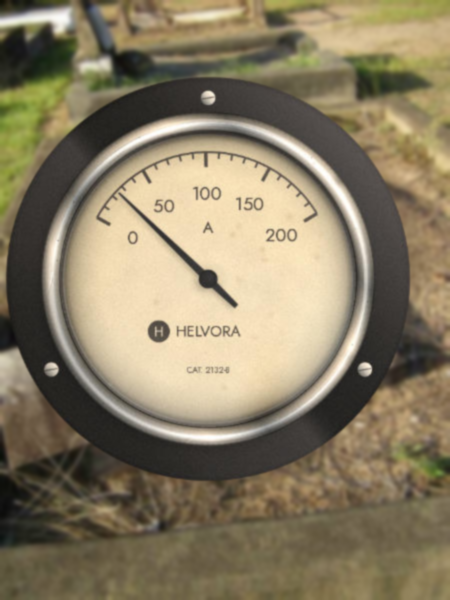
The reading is 25 A
